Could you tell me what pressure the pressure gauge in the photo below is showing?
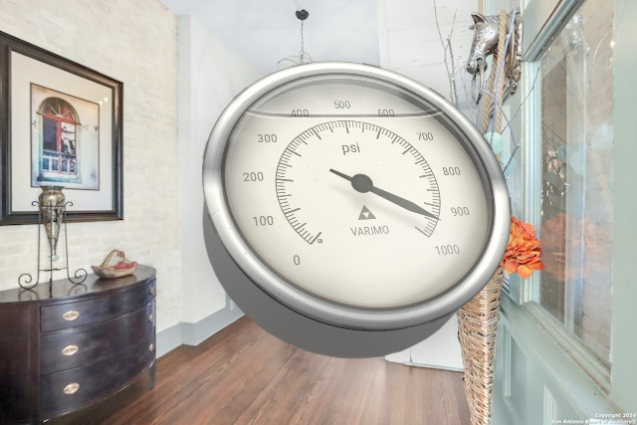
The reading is 950 psi
